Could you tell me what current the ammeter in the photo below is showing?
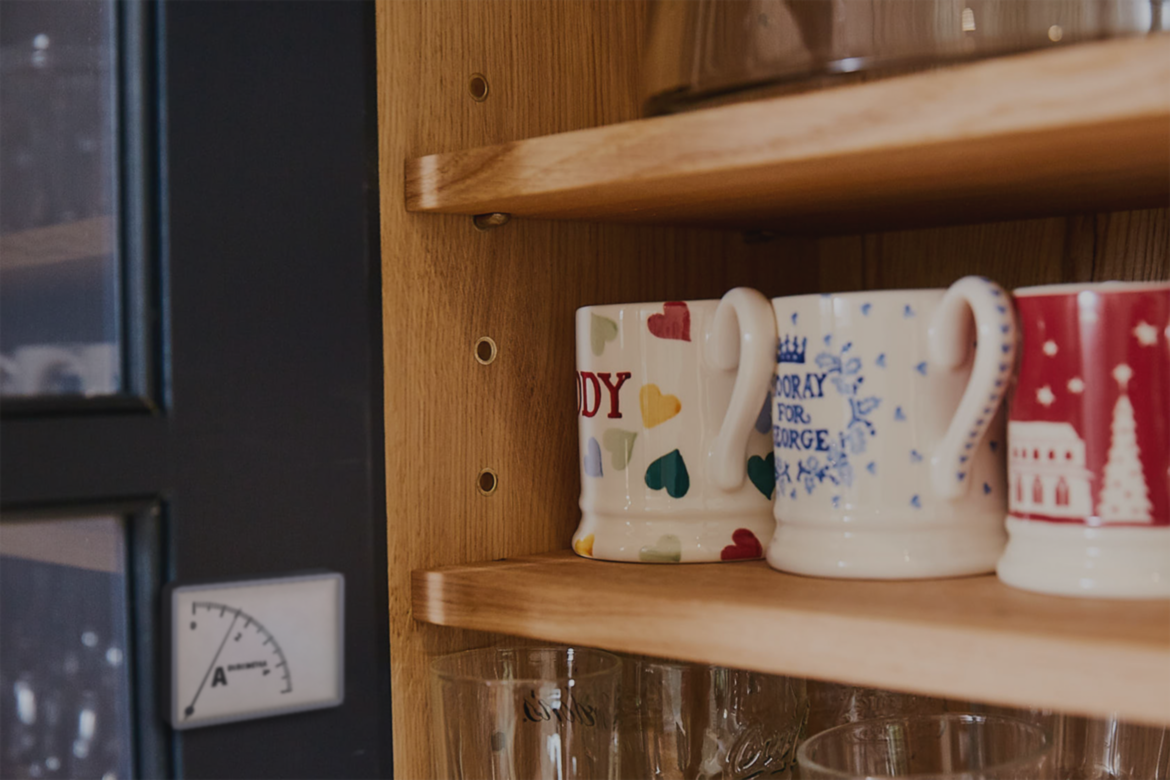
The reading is 1.5 A
